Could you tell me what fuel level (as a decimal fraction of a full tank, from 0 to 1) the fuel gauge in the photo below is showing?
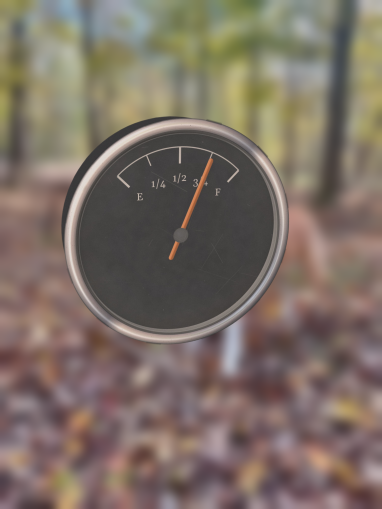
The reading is 0.75
